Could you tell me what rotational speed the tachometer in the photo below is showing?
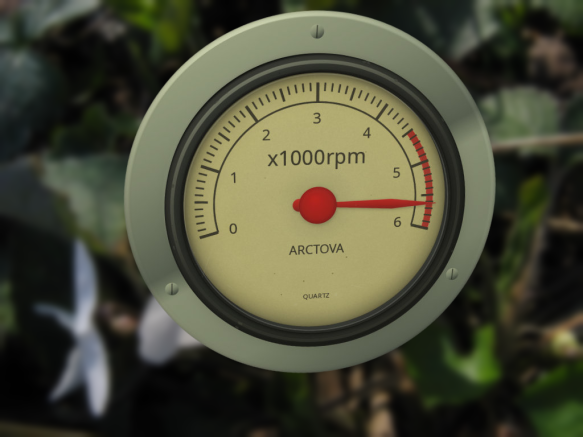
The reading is 5600 rpm
